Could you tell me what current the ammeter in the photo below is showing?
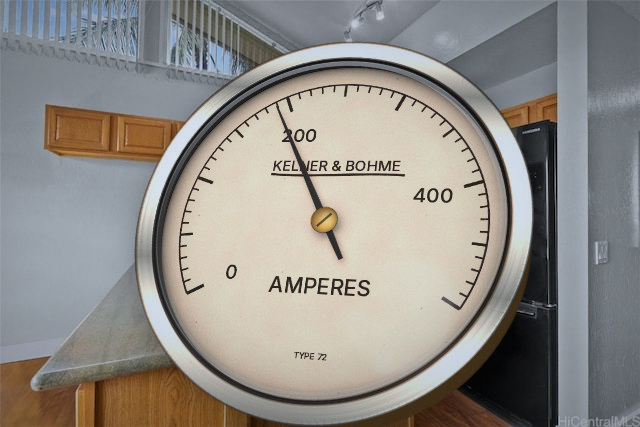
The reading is 190 A
